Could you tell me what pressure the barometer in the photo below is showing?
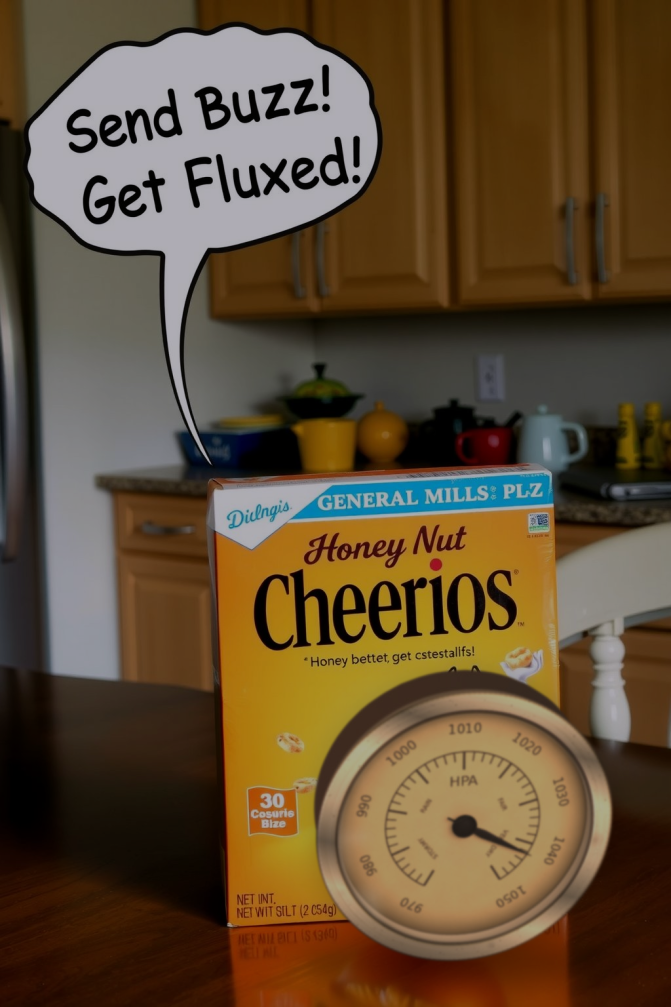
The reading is 1042 hPa
